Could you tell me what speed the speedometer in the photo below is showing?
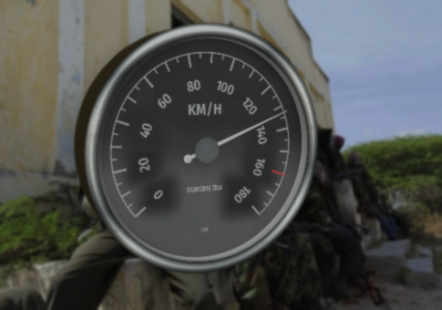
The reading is 132.5 km/h
